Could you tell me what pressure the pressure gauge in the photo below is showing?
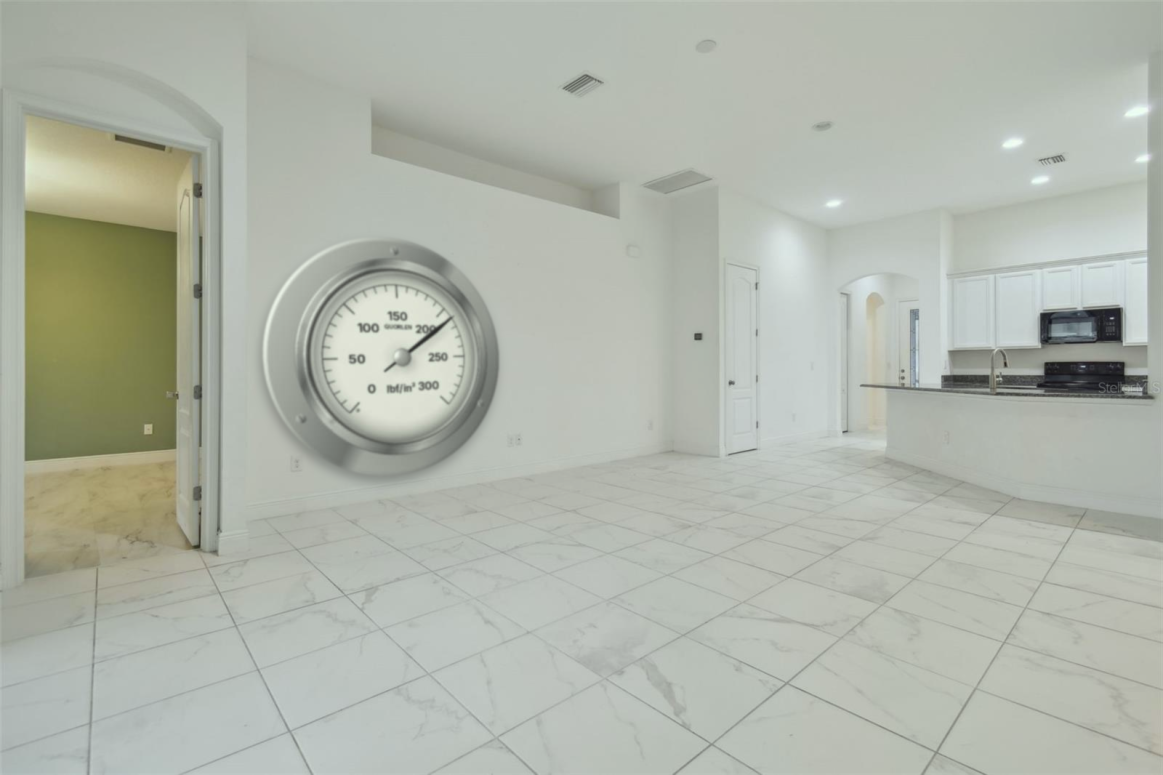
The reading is 210 psi
